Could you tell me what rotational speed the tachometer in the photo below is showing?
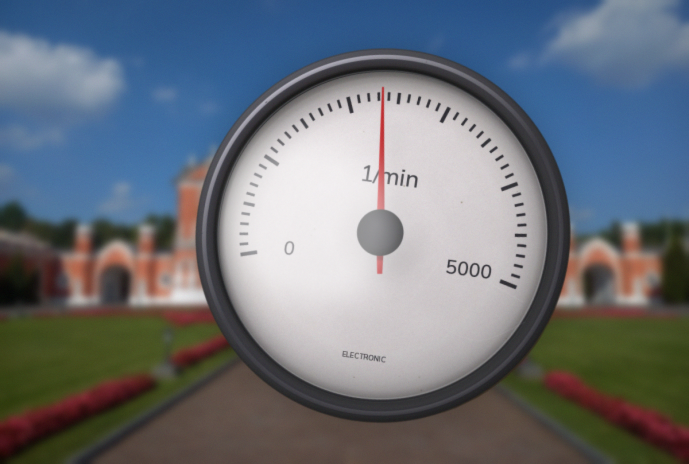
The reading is 2350 rpm
